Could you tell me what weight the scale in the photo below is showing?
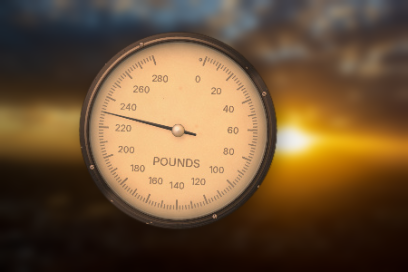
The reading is 230 lb
